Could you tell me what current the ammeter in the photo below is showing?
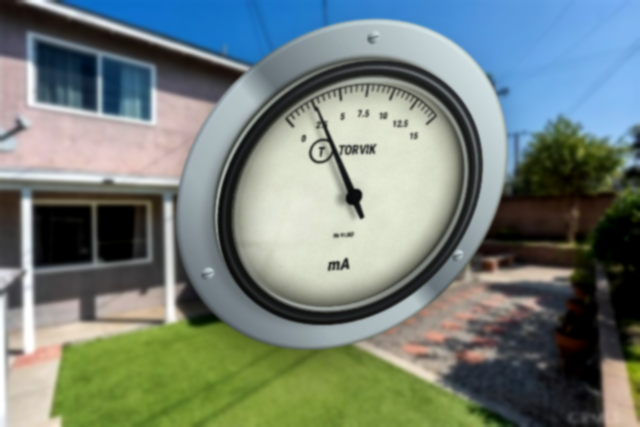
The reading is 2.5 mA
